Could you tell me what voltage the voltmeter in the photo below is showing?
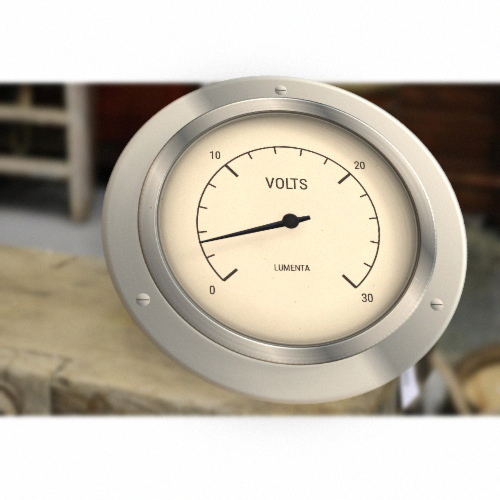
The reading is 3 V
